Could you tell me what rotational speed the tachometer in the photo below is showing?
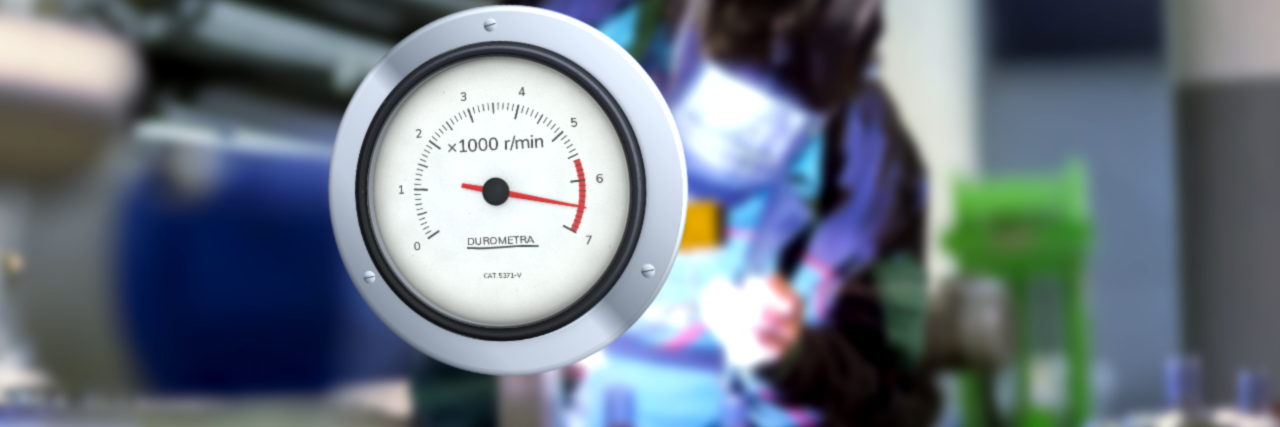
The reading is 6500 rpm
